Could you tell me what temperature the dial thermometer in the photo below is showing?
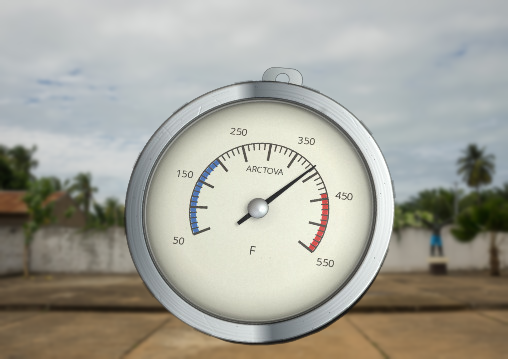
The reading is 390 °F
